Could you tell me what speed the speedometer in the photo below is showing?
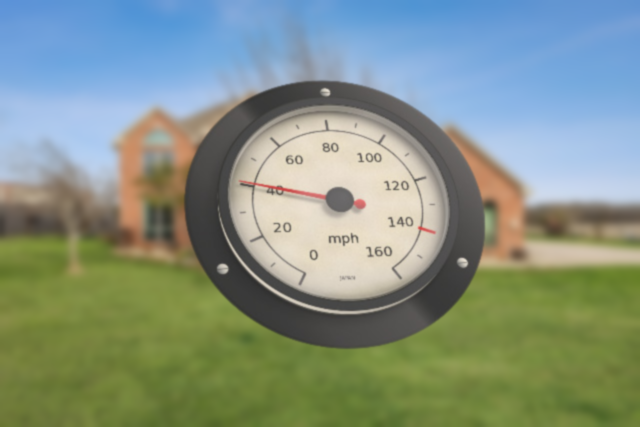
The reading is 40 mph
